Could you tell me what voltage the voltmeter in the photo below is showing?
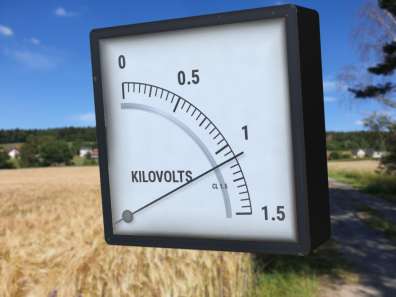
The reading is 1.1 kV
